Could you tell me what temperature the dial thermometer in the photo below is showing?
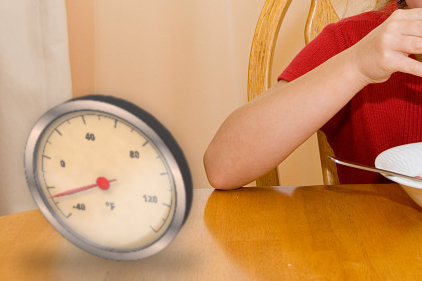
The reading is -25 °F
